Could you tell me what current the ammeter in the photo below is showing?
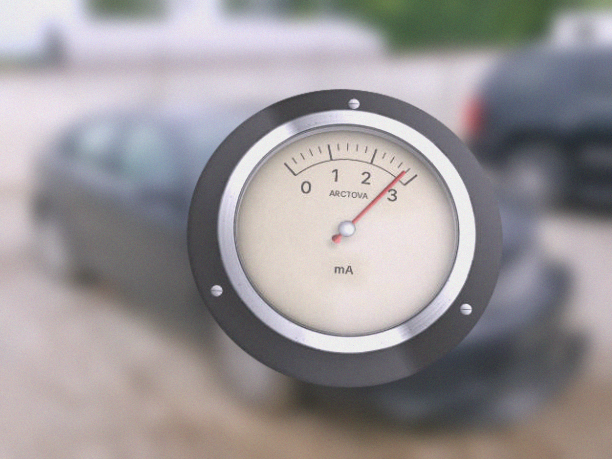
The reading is 2.8 mA
